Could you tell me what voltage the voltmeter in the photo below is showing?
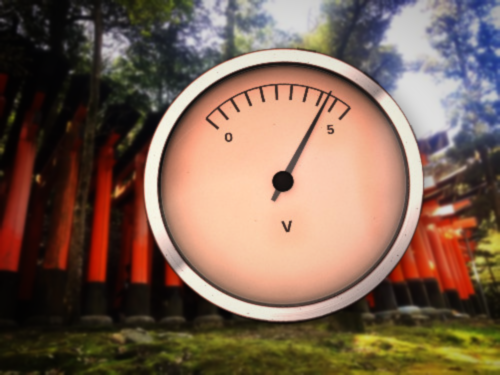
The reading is 4.25 V
